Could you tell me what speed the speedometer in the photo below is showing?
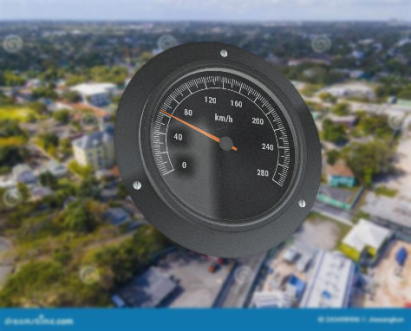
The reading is 60 km/h
